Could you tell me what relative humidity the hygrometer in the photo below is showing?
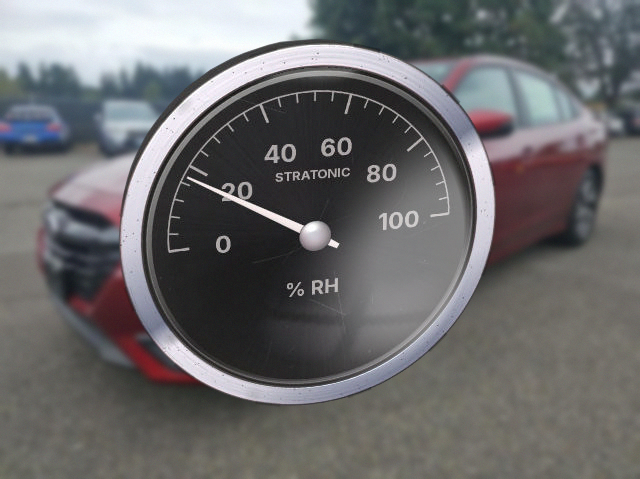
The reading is 18 %
